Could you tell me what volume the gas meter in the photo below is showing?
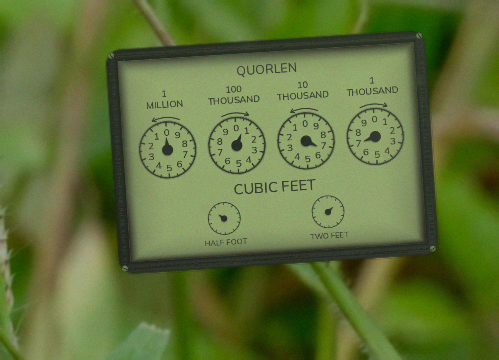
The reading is 6700 ft³
